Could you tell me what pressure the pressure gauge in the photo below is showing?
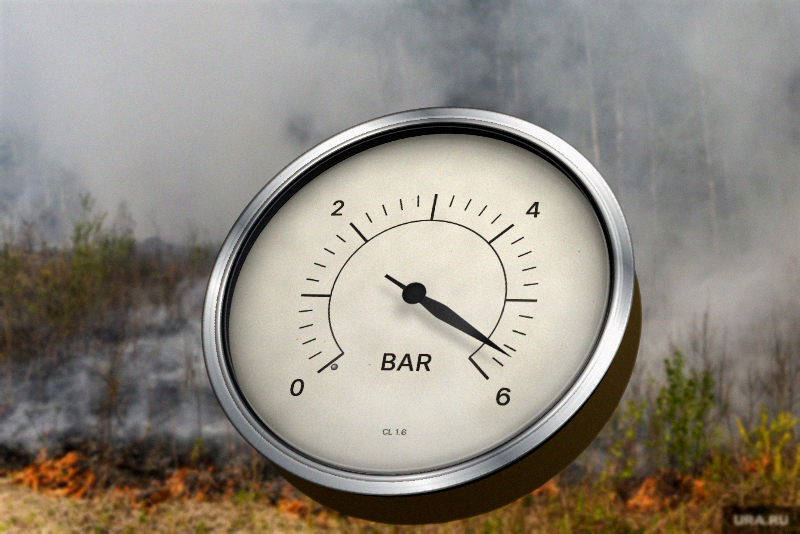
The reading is 5.7 bar
